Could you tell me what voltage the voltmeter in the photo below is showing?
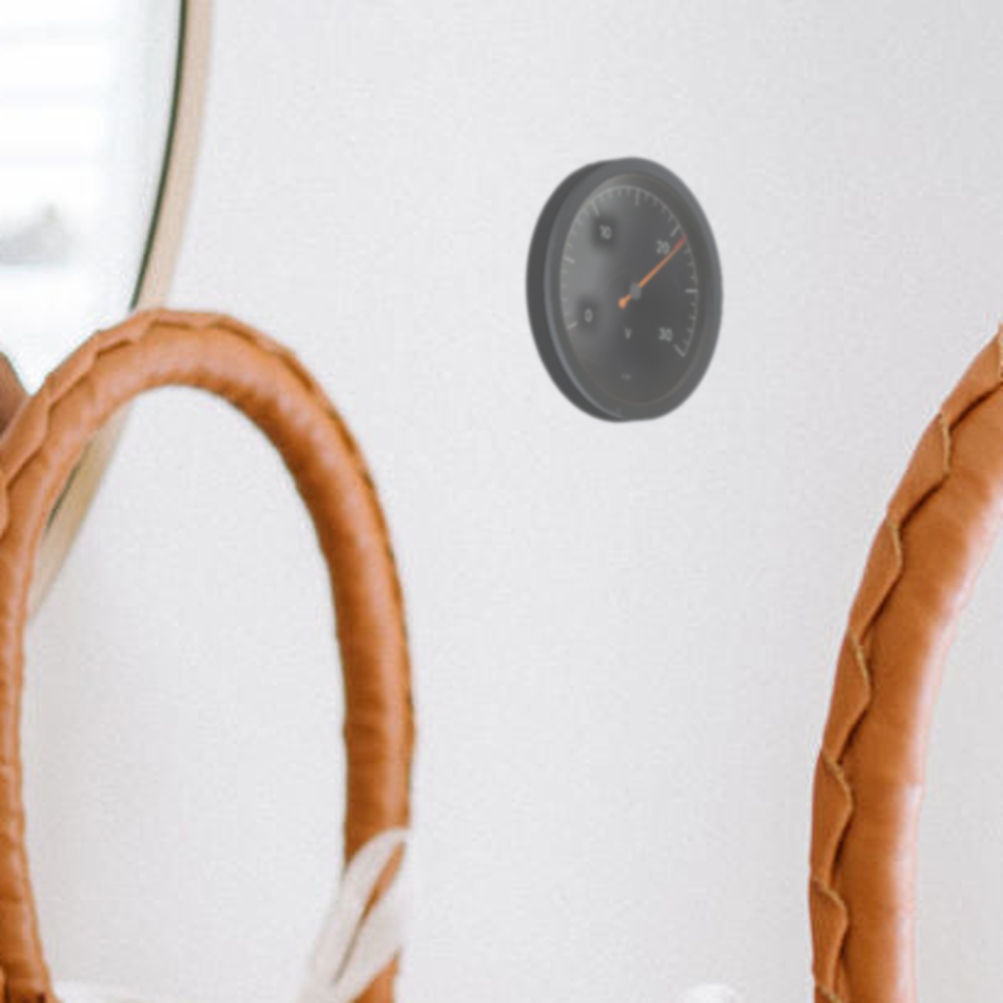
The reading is 21 V
